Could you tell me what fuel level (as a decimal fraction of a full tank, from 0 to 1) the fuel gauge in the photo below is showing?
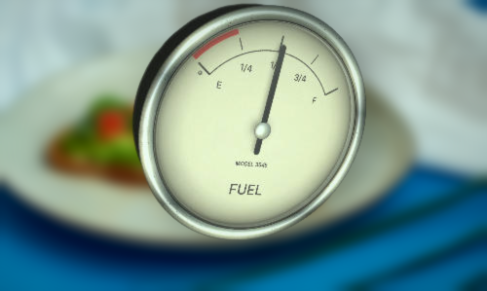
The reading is 0.5
